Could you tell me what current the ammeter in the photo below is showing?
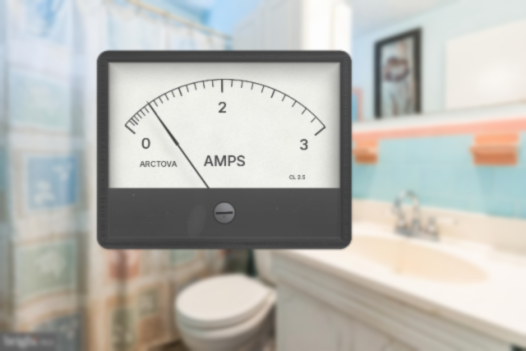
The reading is 1 A
